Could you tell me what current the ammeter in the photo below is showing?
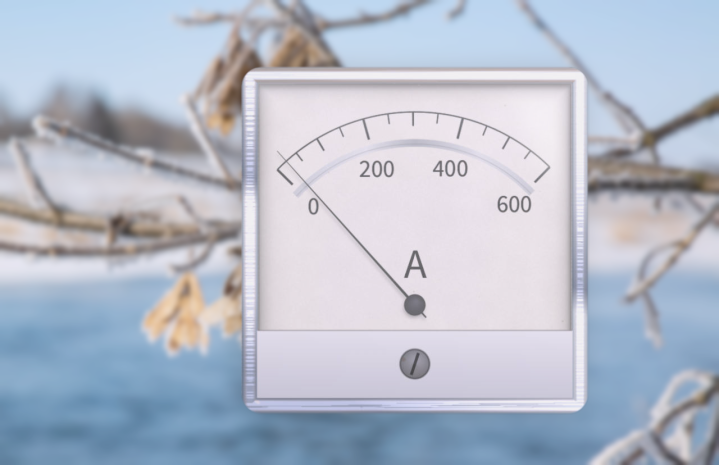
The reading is 25 A
